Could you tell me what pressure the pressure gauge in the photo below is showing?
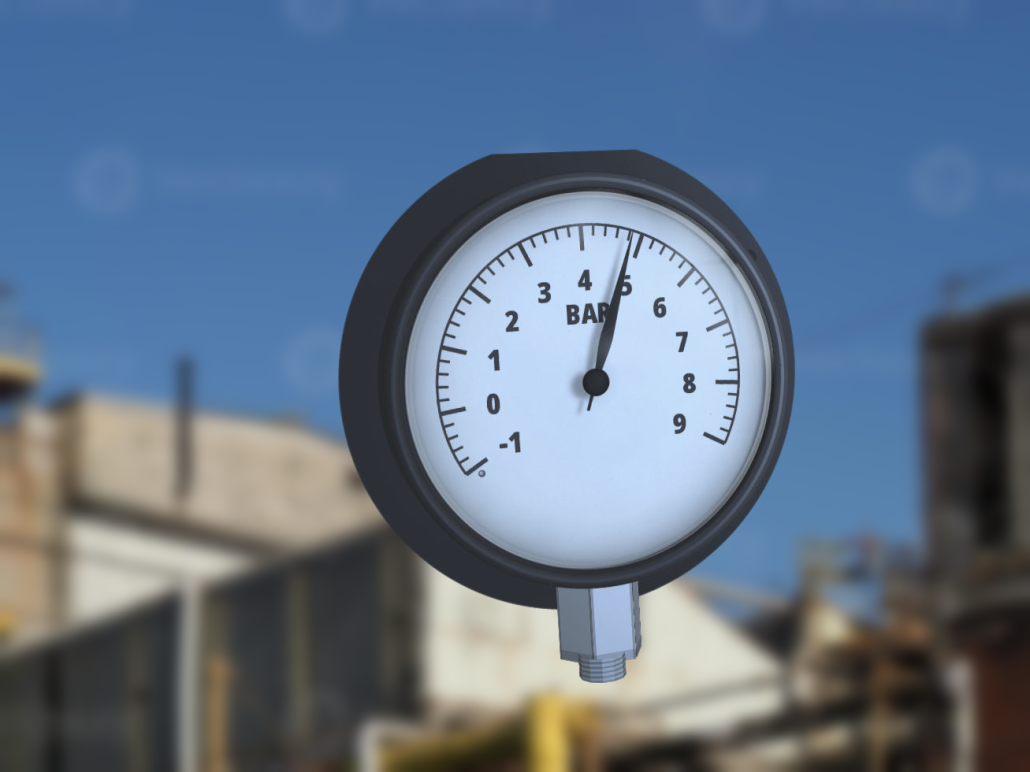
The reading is 4.8 bar
